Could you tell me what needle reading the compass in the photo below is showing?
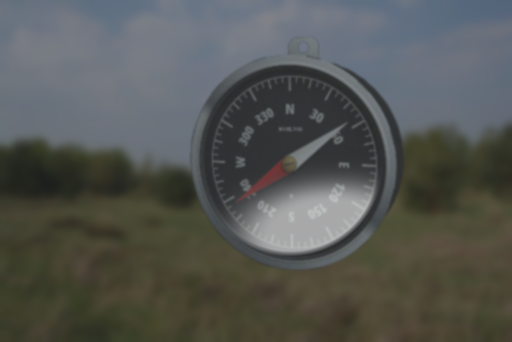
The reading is 235 °
